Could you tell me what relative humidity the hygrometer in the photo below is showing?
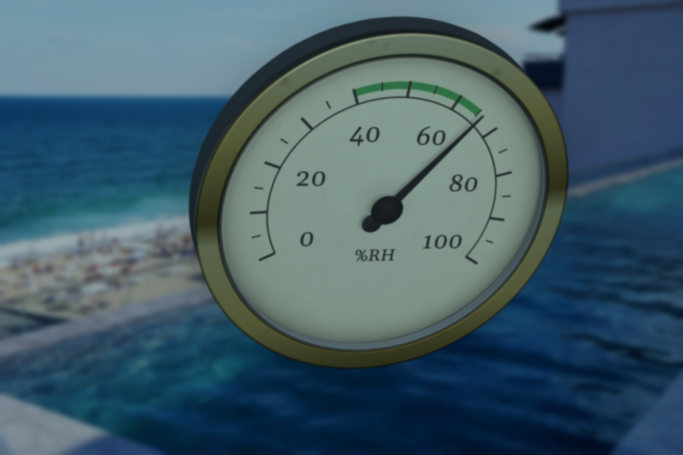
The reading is 65 %
